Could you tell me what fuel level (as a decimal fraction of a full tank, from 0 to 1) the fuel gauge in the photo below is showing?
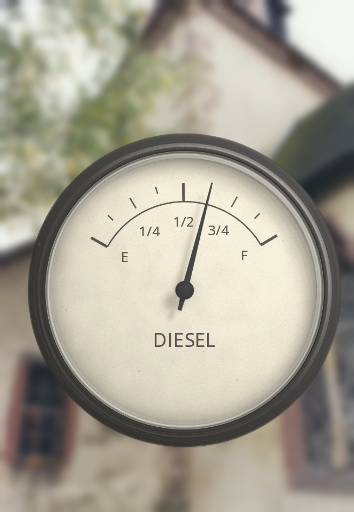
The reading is 0.625
